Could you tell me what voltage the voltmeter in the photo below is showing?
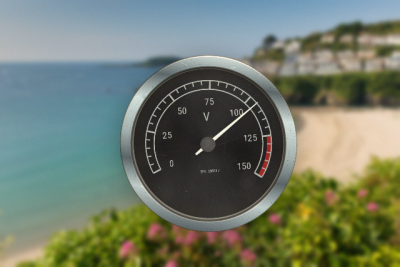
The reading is 105 V
